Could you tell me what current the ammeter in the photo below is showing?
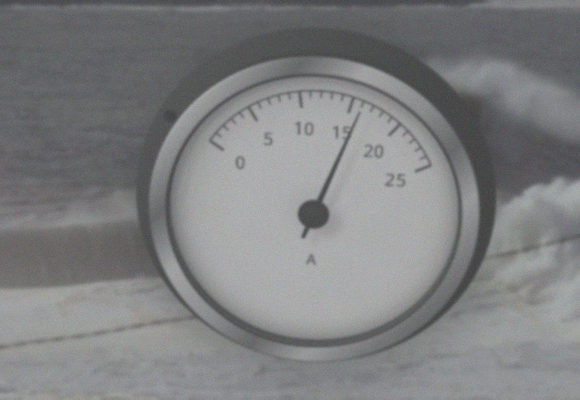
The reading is 16 A
